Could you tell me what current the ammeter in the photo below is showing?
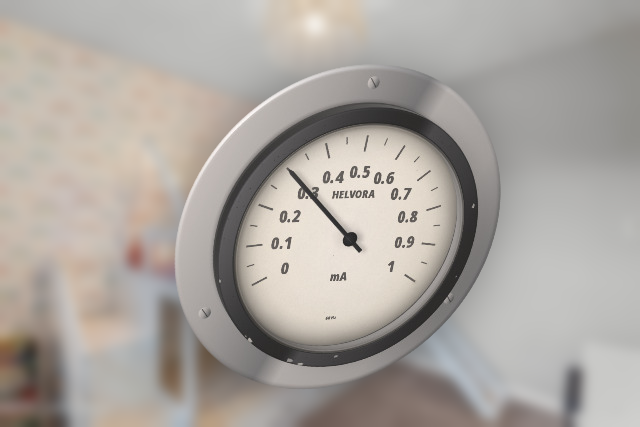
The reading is 0.3 mA
